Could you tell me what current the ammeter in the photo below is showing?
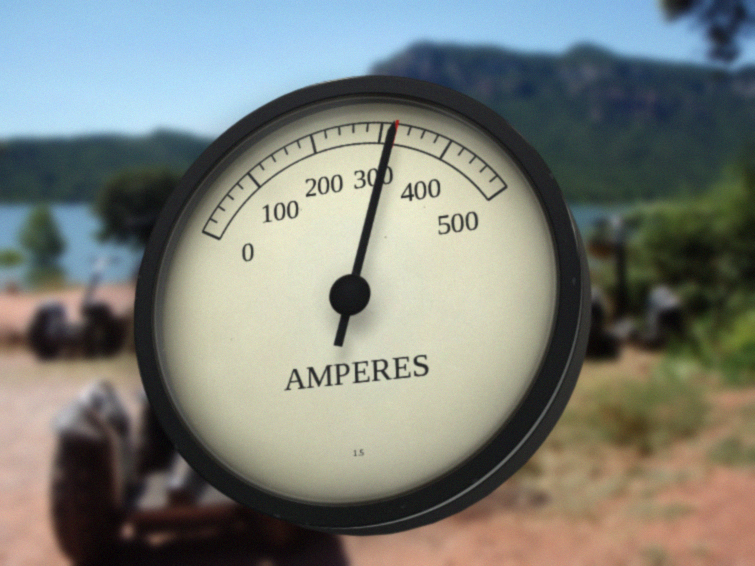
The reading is 320 A
